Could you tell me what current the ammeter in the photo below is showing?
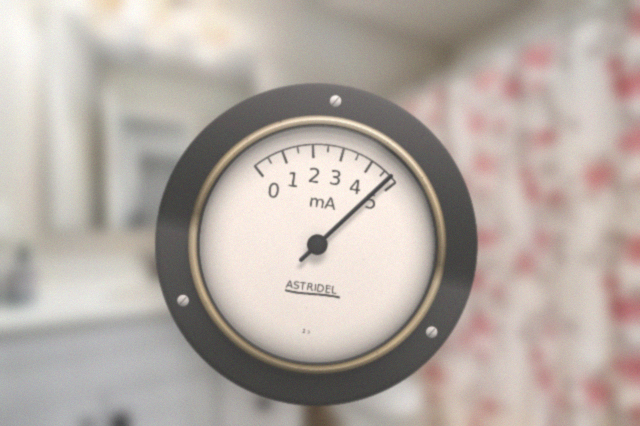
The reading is 4.75 mA
